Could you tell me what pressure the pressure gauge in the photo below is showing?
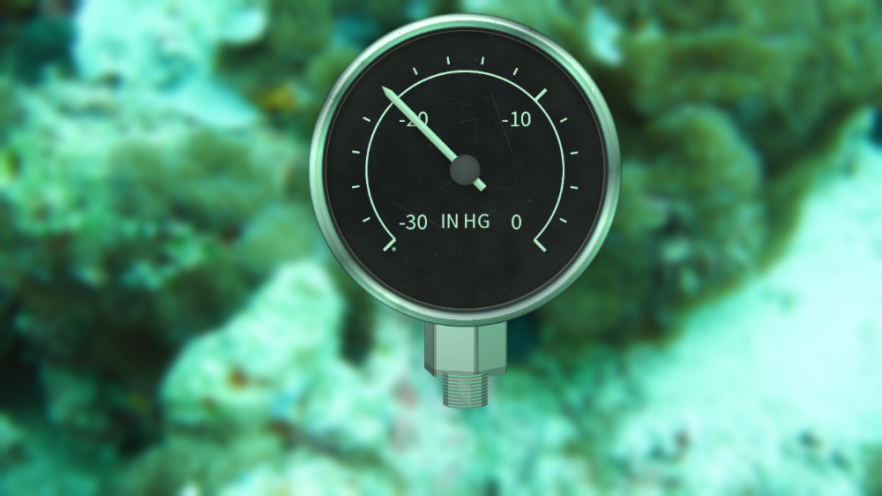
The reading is -20 inHg
